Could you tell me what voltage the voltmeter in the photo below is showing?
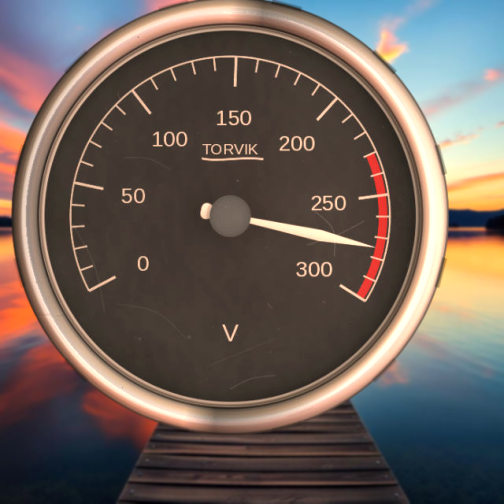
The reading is 275 V
